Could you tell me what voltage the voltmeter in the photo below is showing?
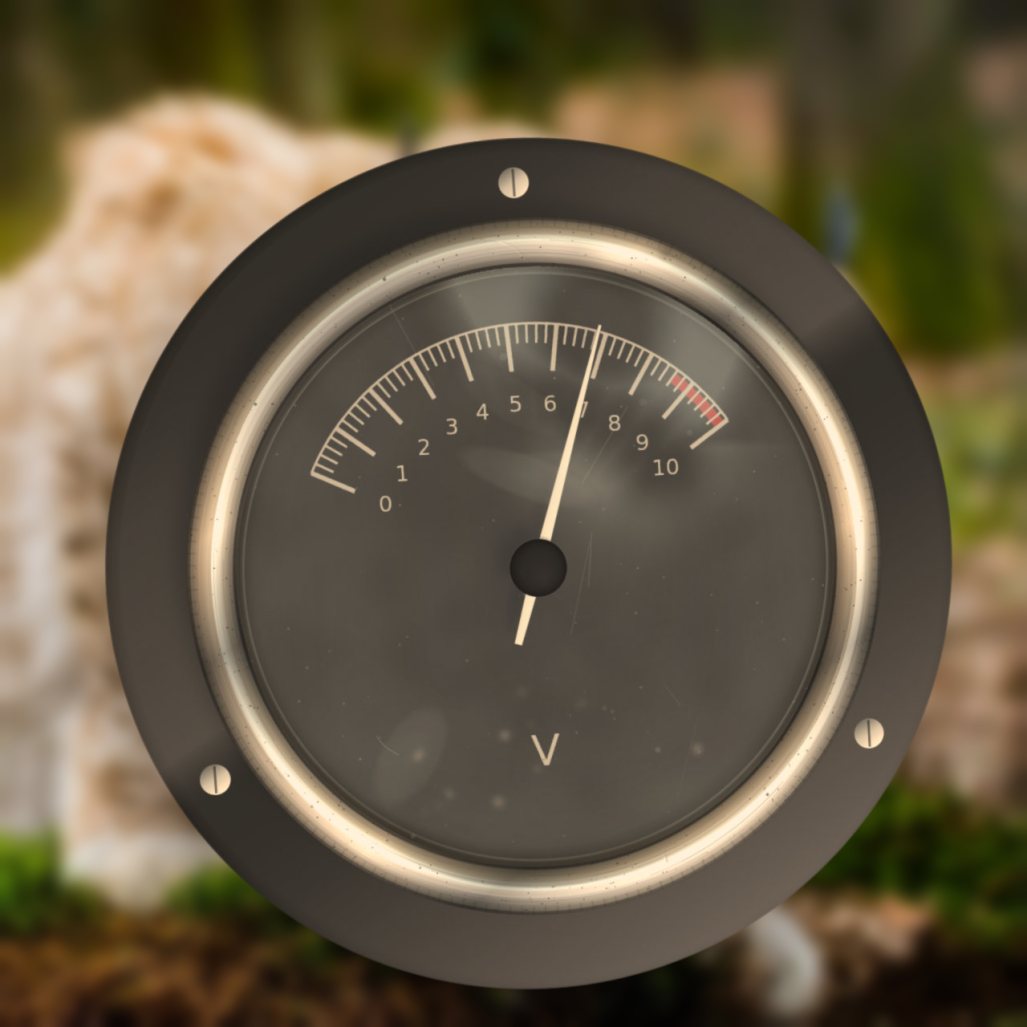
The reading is 6.8 V
